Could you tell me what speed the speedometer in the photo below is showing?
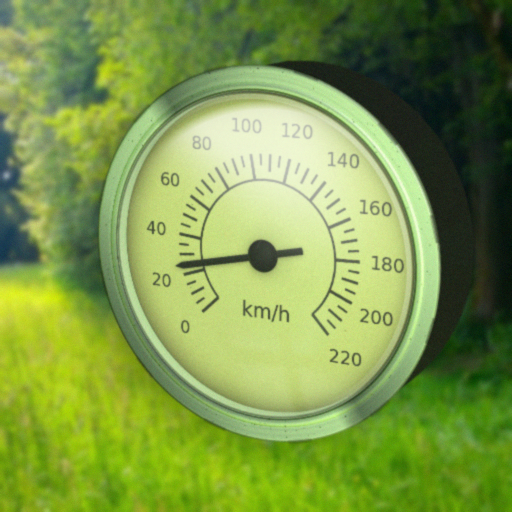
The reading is 25 km/h
